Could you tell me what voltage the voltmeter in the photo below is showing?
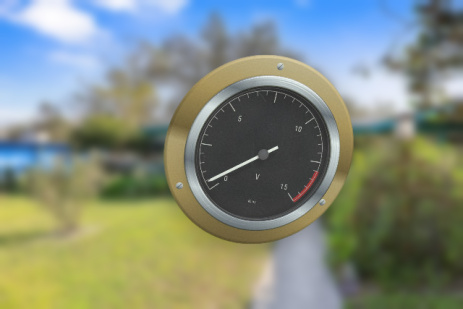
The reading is 0.5 V
